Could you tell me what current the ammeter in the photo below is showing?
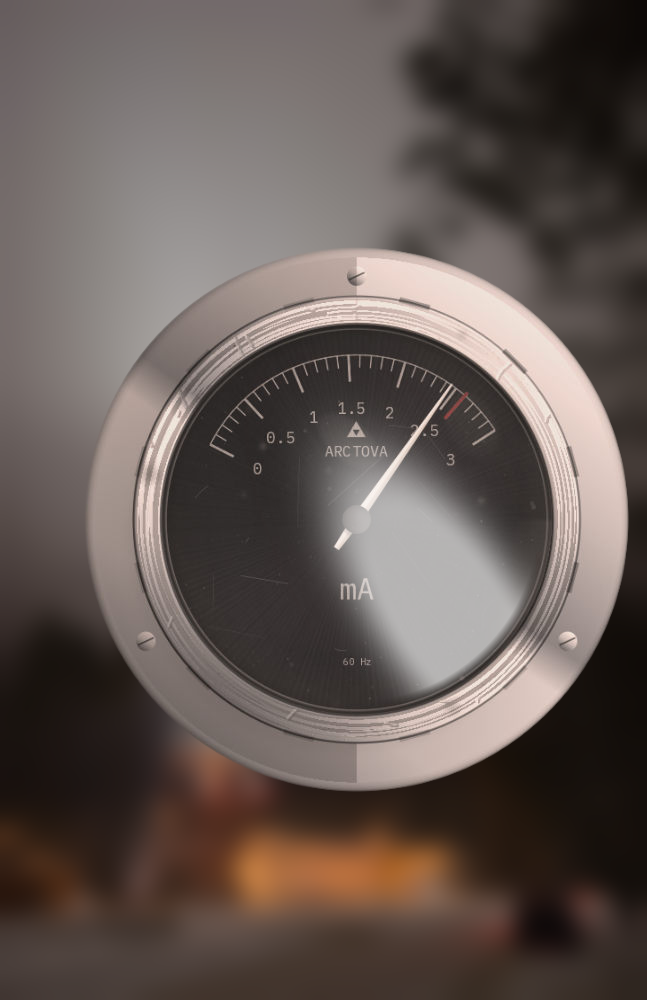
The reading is 2.45 mA
